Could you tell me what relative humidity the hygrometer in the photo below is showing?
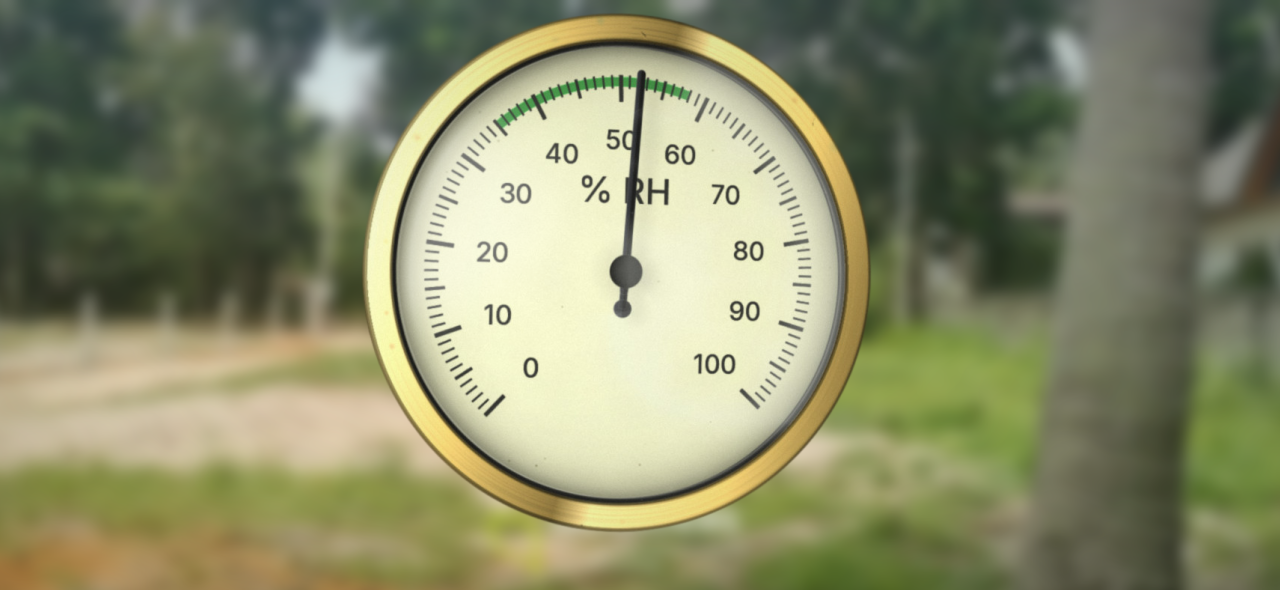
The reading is 52 %
